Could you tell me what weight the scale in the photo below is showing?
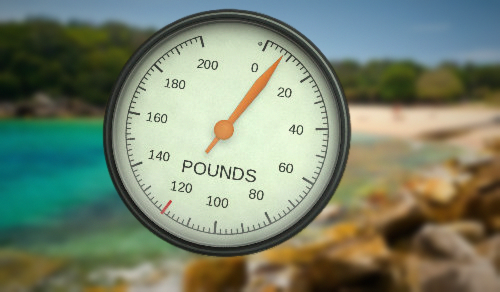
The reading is 8 lb
